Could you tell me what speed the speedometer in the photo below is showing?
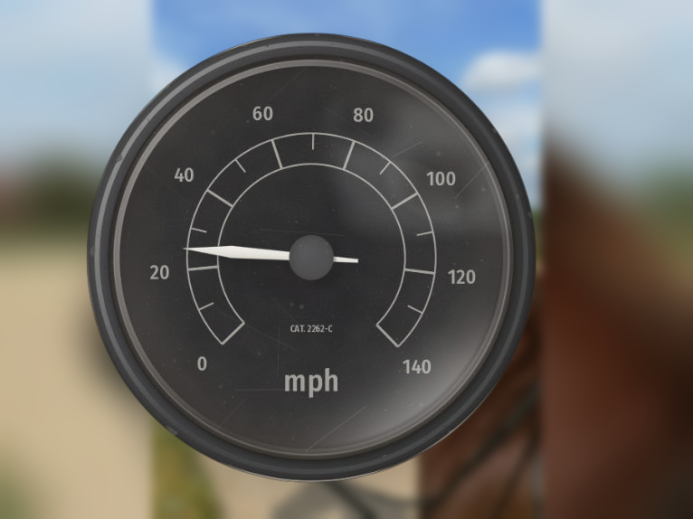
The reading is 25 mph
